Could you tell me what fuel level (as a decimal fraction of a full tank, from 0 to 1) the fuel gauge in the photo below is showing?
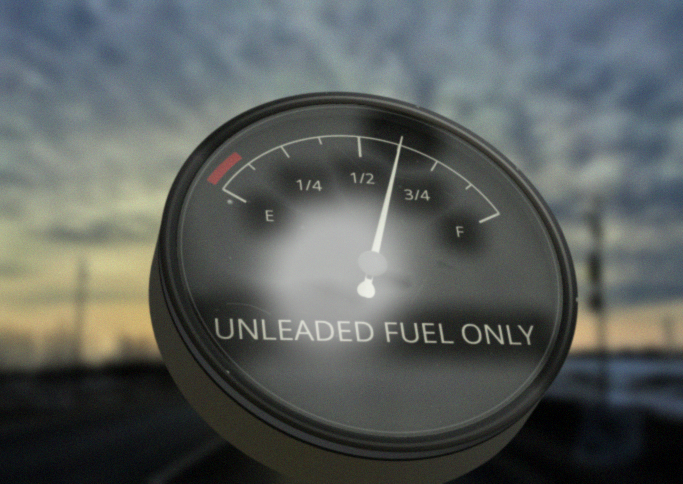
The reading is 0.625
